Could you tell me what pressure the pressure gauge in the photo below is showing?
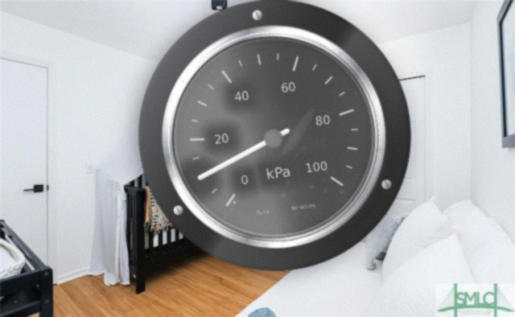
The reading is 10 kPa
